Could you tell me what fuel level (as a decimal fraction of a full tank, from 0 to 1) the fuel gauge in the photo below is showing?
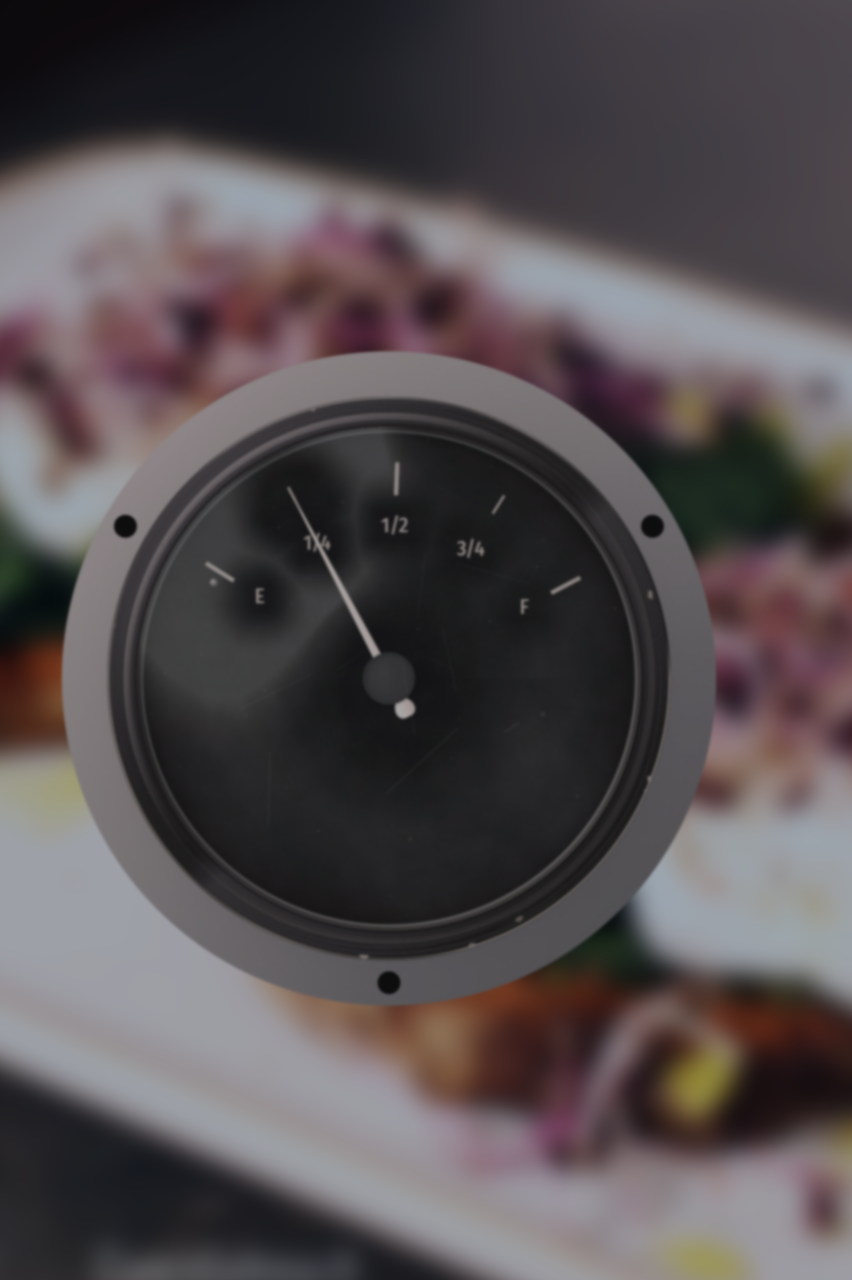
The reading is 0.25
